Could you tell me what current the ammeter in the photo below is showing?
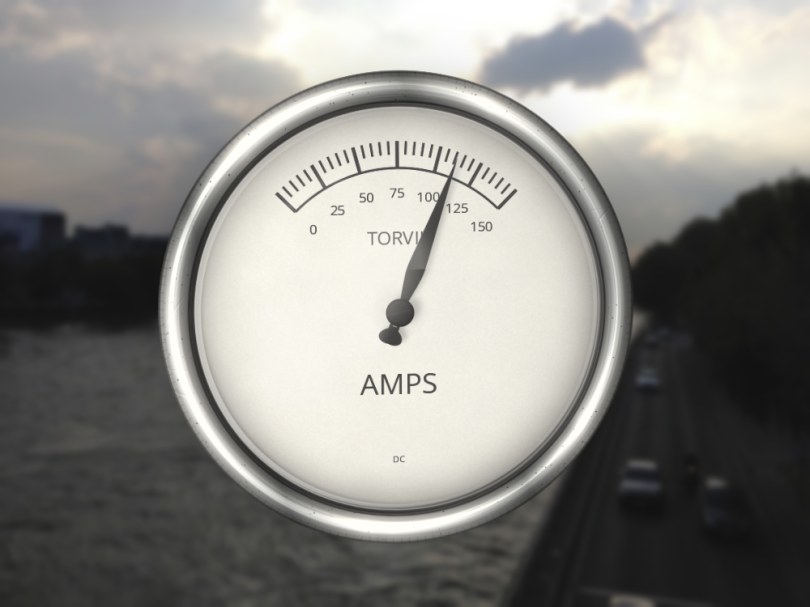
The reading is 110 A
